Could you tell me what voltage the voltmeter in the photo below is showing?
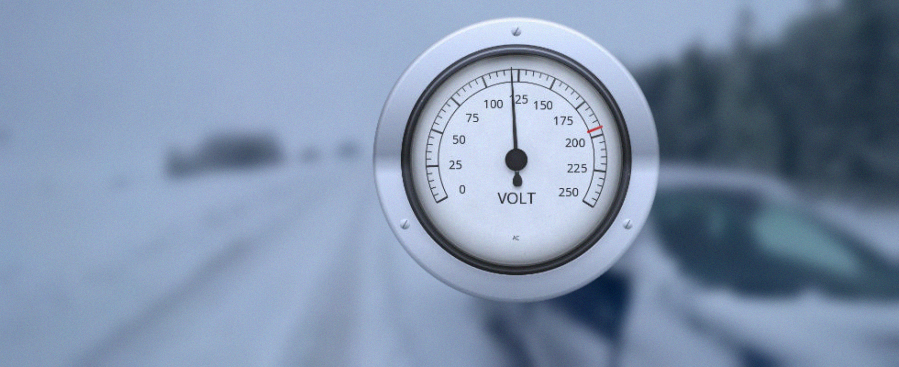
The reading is 120 V
